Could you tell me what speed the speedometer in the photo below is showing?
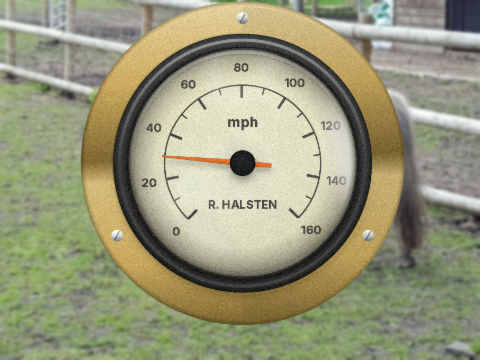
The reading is 30 mph
